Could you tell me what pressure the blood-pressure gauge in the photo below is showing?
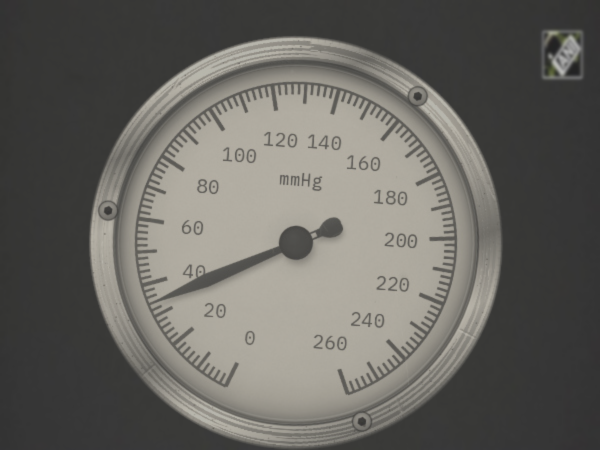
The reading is 34 mmHg
